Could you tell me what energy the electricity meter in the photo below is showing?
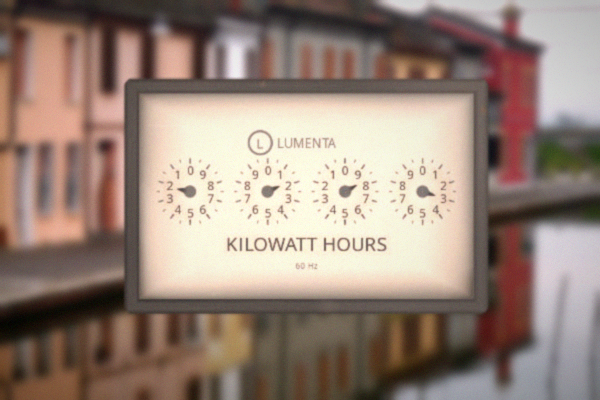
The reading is 2183 kWh
